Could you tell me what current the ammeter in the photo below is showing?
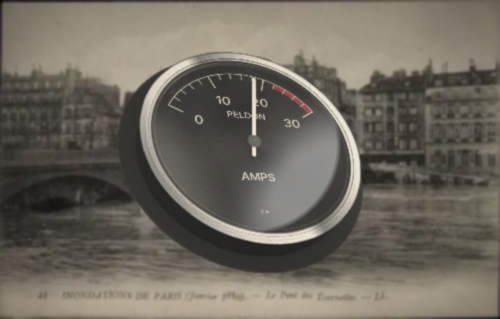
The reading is 18 A
